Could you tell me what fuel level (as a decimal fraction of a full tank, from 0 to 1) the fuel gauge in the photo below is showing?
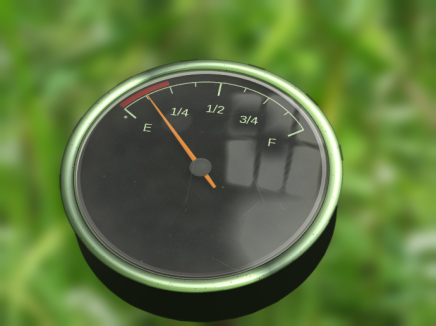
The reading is 0.125
